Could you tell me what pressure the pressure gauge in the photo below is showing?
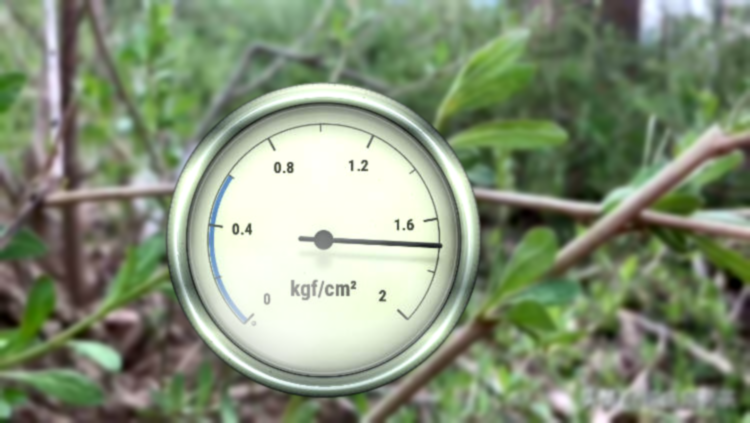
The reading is 1.7 kg/cm²
